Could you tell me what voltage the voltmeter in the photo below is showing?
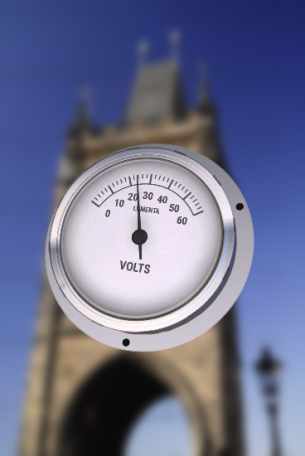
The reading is 24 V
